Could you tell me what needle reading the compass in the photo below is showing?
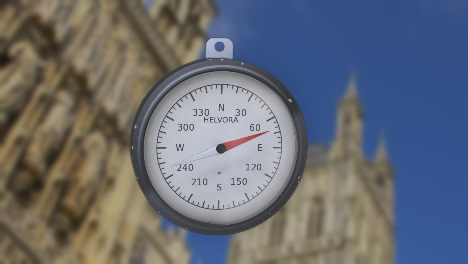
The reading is 70 °
